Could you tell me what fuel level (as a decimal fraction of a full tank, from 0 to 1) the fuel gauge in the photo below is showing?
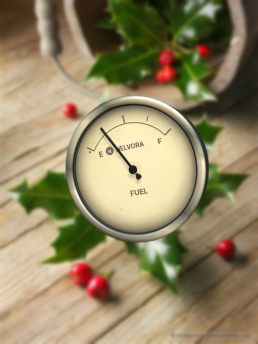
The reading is 0.25
